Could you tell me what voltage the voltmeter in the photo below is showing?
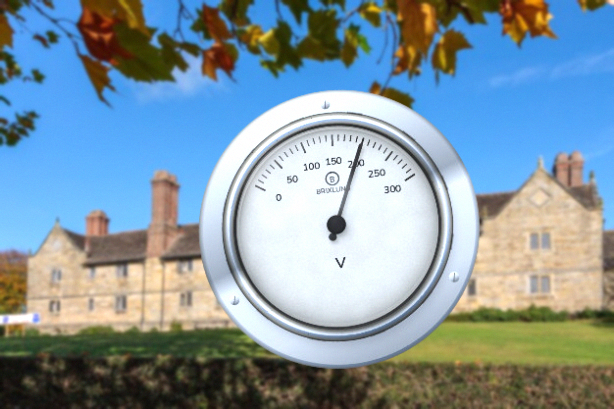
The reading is 200 V
